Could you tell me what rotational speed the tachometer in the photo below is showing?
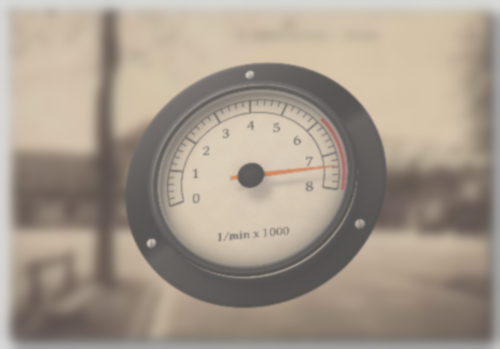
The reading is 7400 rpm
